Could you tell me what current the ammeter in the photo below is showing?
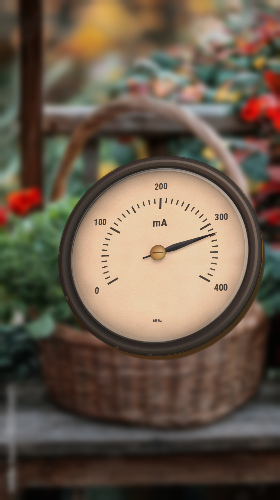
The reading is 320 mA
